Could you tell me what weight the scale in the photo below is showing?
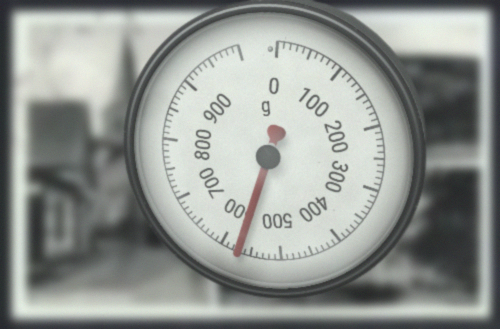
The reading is 570 g
